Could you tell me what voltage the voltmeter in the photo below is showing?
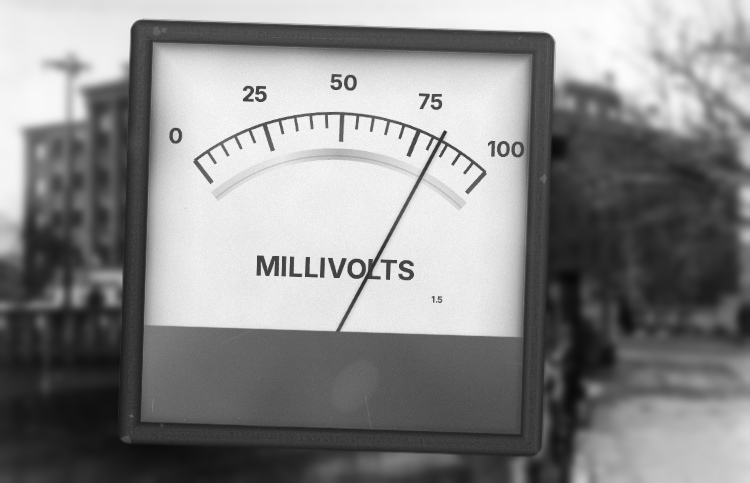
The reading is 82.5 mV
